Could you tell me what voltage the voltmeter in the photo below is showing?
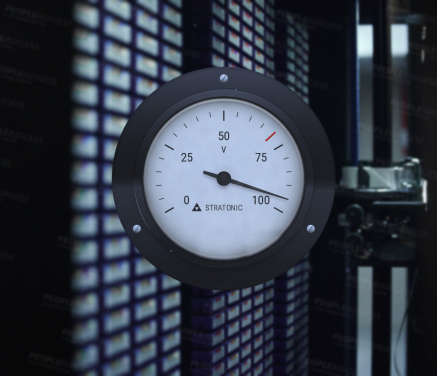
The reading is 95 V
